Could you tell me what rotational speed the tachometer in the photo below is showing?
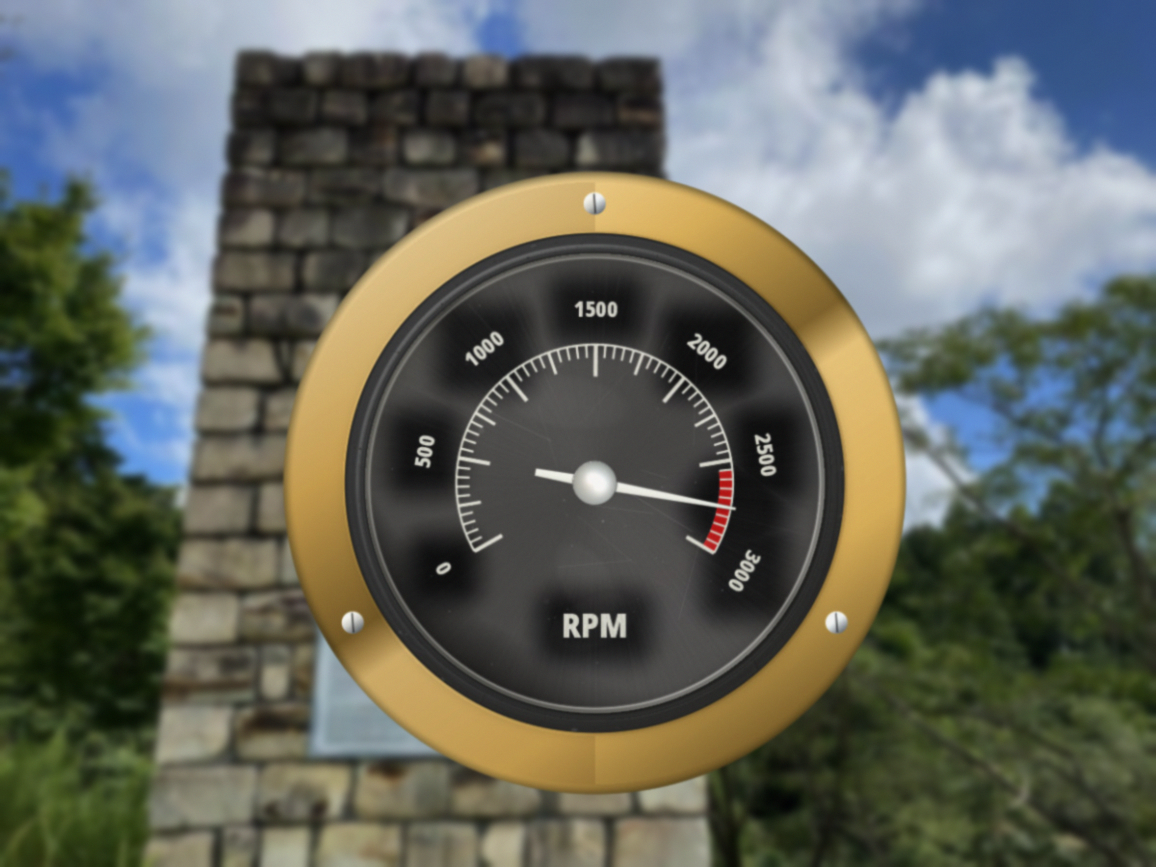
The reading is 2750 rpm
